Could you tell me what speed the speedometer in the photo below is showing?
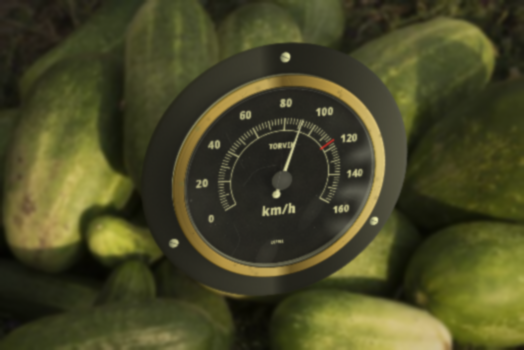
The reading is 90 km/h
